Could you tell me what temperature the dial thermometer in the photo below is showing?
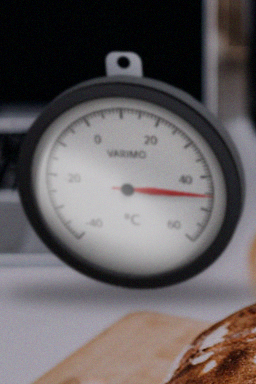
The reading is 45 °C
